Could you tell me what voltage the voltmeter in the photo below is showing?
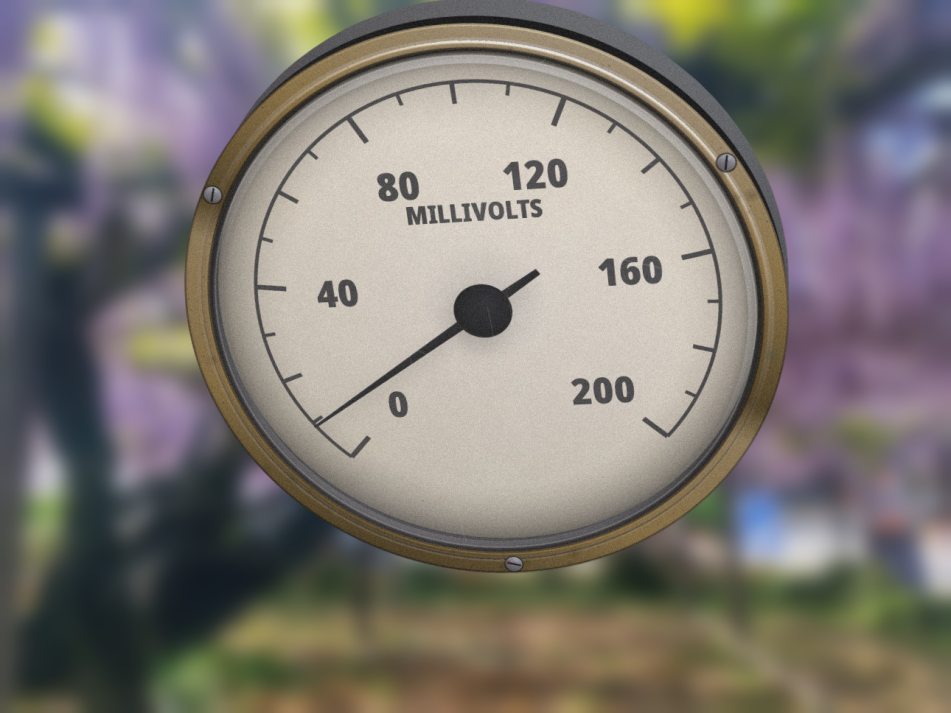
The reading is 10 mV
